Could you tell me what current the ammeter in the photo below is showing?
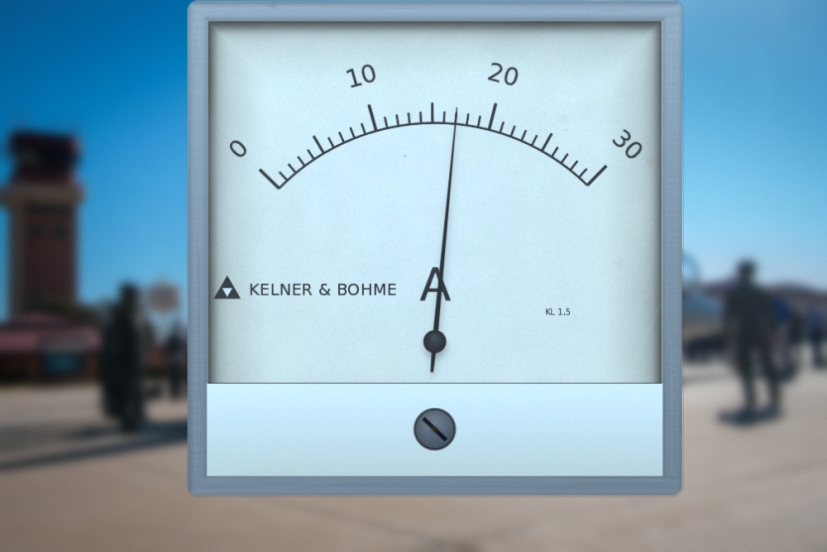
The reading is 17 A
